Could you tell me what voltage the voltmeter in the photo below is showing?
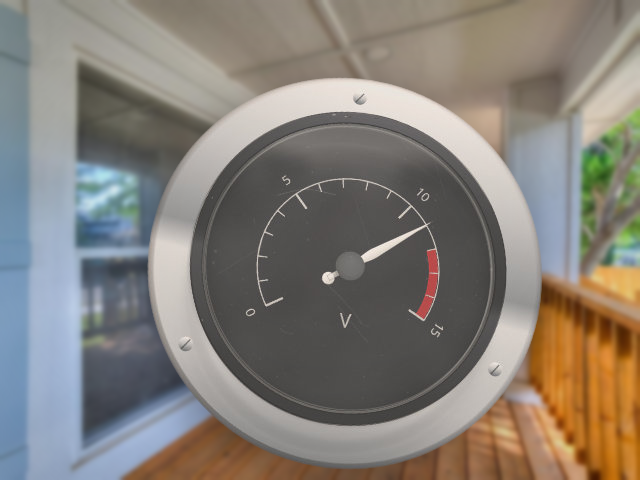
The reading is 11 V
